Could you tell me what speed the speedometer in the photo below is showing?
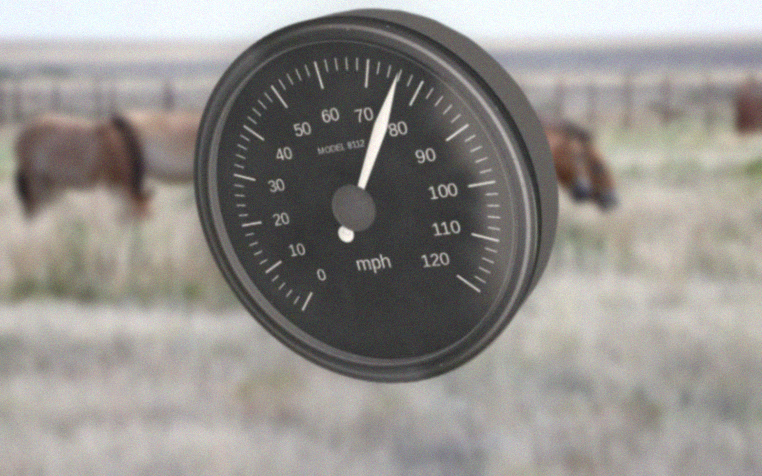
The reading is 76 mph
